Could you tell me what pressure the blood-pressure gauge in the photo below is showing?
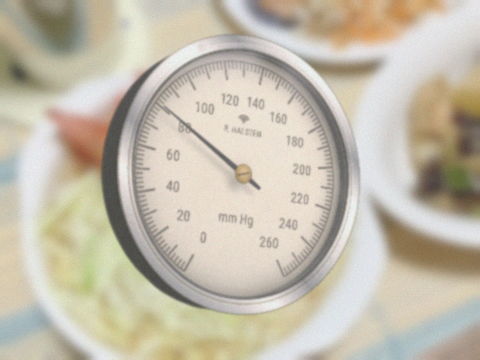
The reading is 80 mmHg
